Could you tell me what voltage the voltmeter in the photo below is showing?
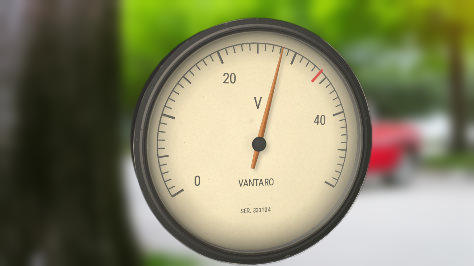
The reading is 28 V
